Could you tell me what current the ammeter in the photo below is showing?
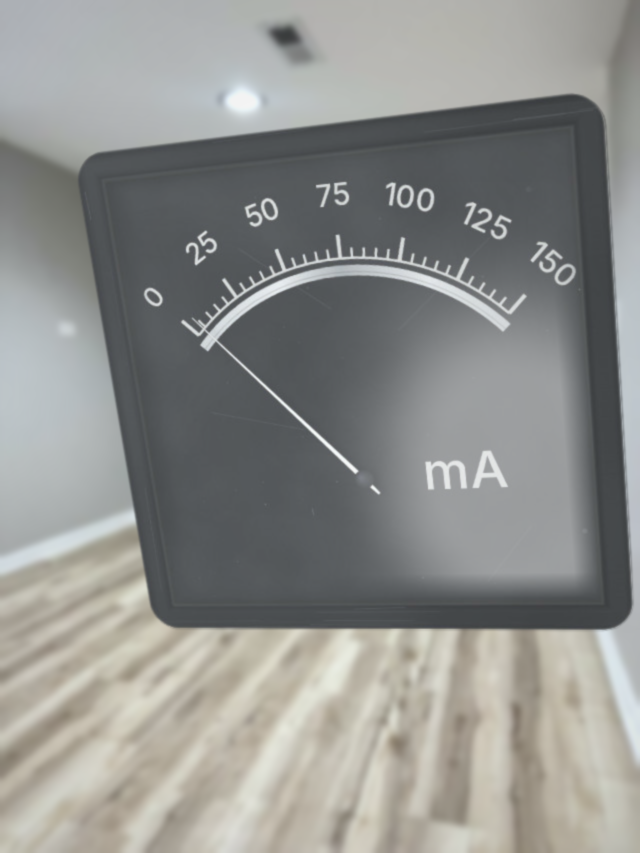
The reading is 5 mA
